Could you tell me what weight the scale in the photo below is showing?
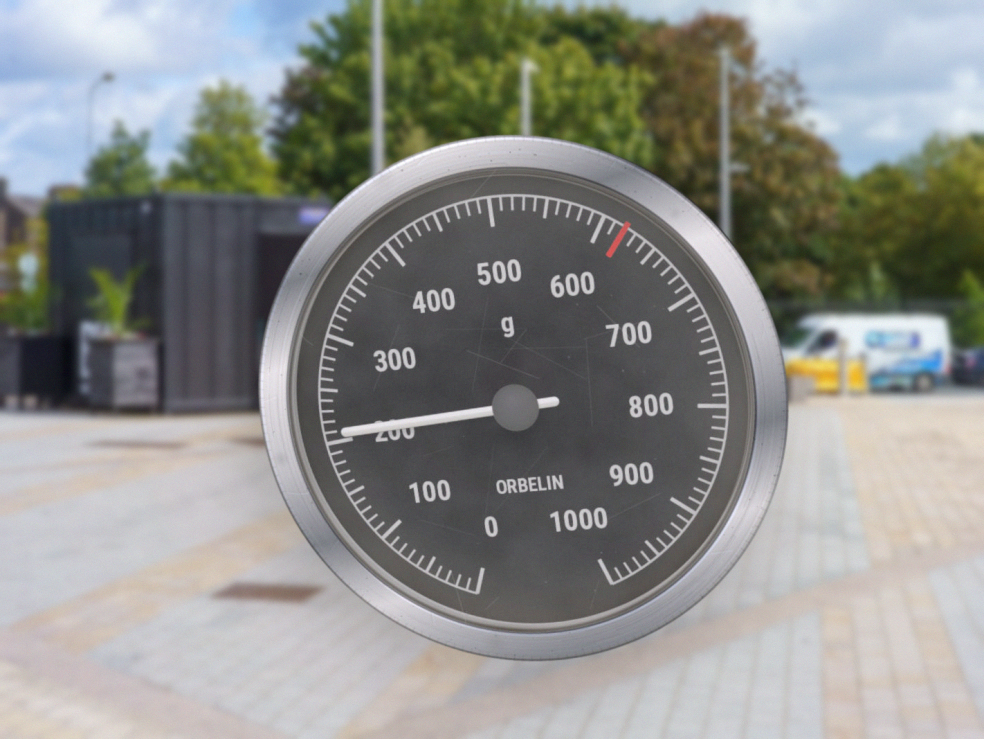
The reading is 210 g
